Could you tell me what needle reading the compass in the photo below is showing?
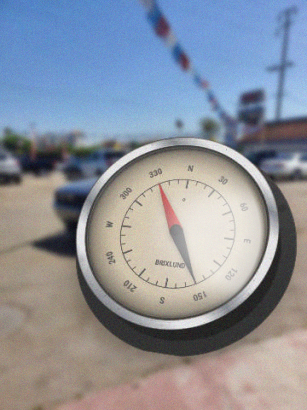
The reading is 330 °
